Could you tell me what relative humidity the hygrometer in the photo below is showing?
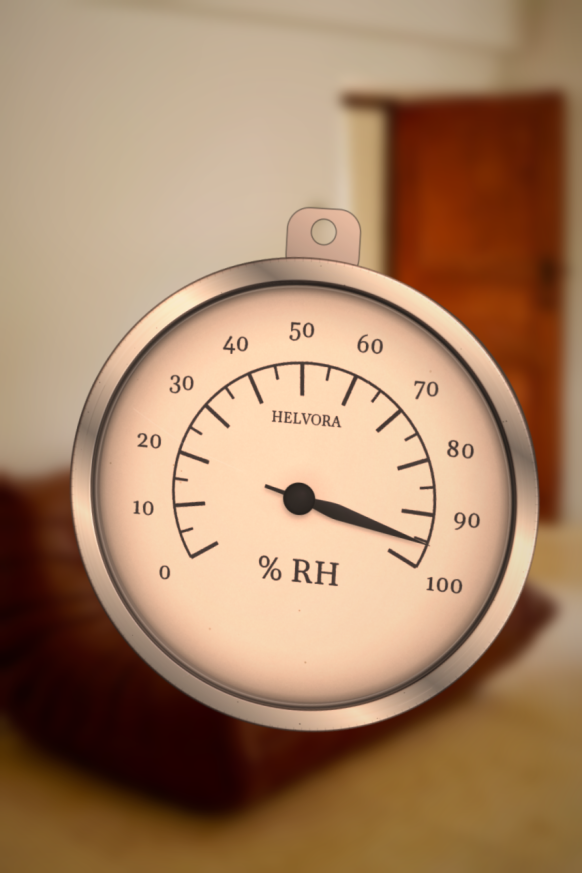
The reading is 95 %
